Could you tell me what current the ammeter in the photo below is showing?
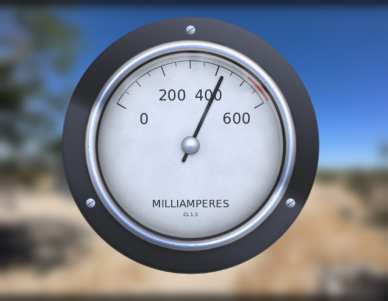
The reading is 425 mA
